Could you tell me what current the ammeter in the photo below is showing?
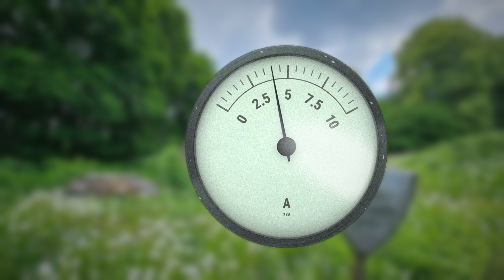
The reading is 4 A
